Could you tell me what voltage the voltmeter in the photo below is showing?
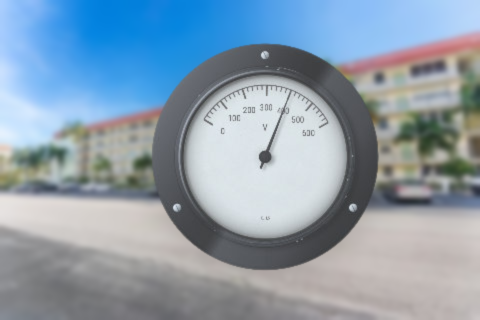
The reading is 400 V
